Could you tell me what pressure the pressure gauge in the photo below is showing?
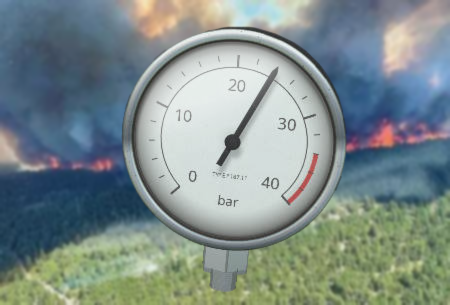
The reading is 24 bar
